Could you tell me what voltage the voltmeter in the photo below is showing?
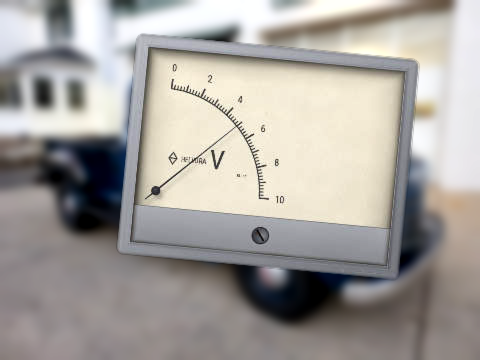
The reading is 5 V
